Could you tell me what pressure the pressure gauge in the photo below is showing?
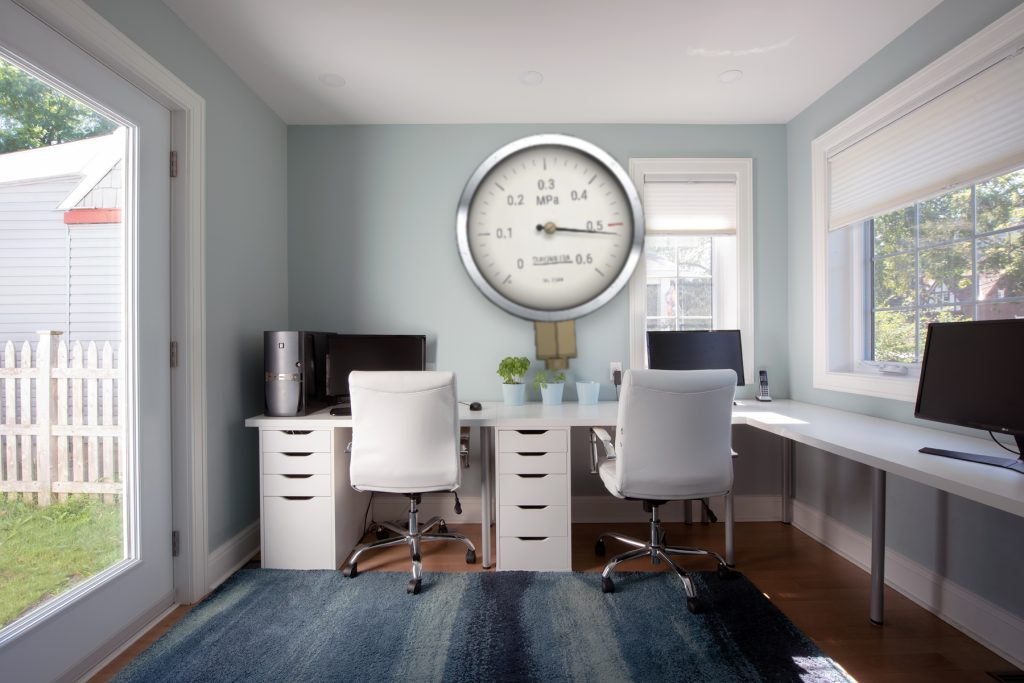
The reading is 0.52 MPa
